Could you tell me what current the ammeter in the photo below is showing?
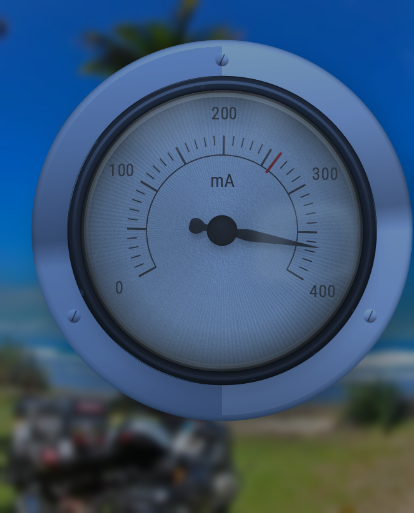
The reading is 365 mA
